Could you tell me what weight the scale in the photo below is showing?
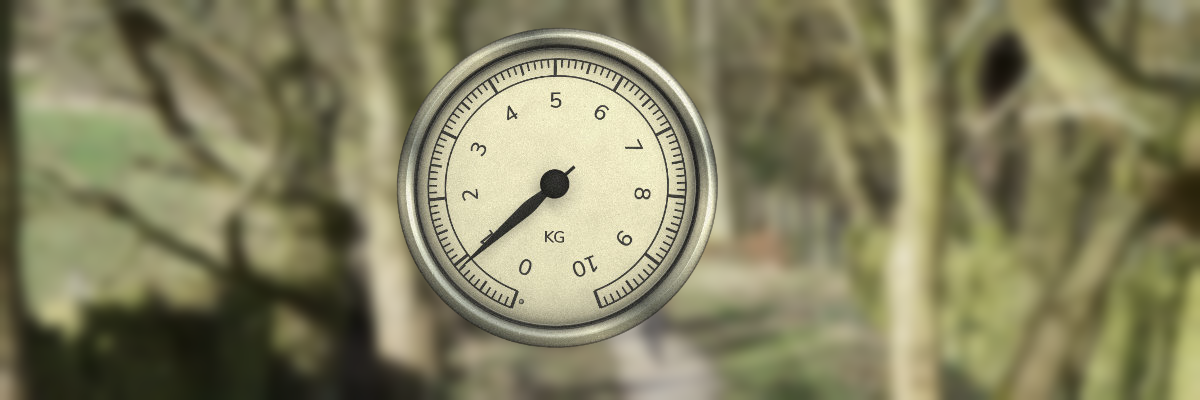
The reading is 0.9 kg
